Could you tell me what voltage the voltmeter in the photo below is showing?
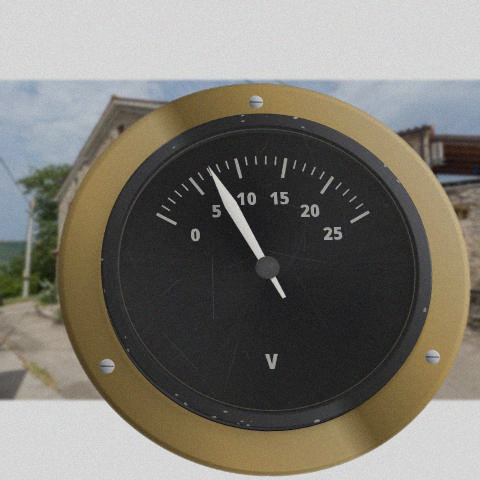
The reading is 7 V
